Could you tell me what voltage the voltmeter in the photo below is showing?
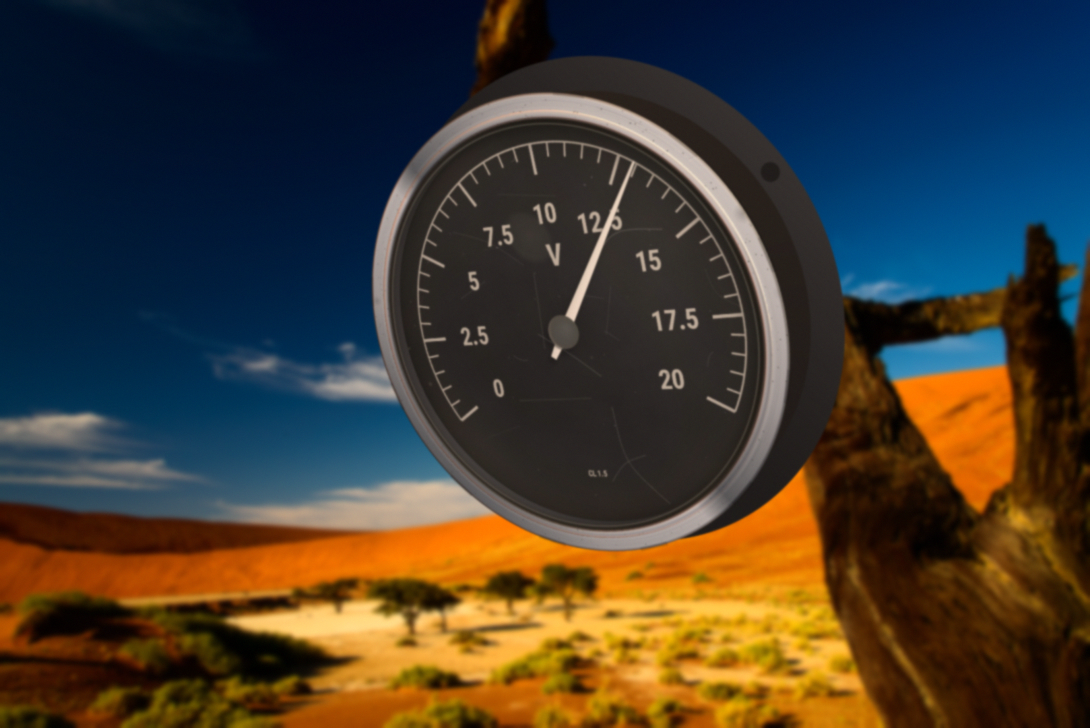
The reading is 13 V
